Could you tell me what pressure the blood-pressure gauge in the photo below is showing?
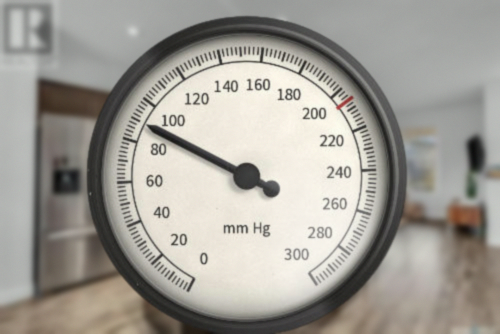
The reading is 90 mmHg
